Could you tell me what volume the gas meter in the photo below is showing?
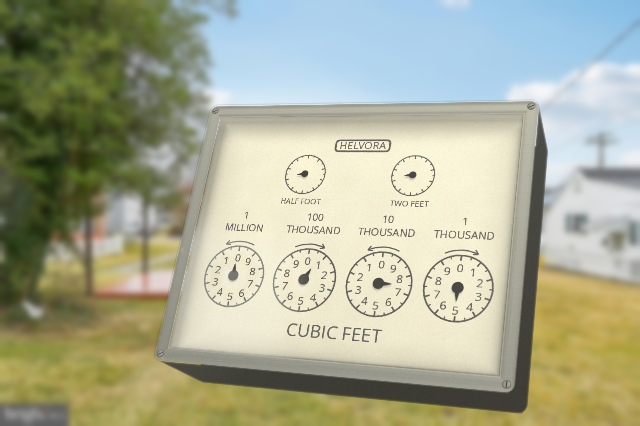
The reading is 7500 ft³
